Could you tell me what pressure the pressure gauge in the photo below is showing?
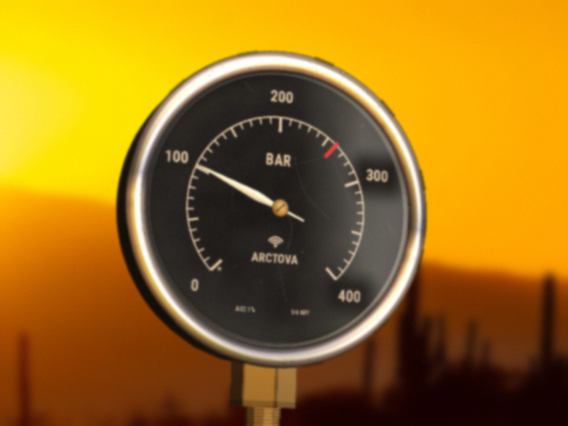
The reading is 100 bar
